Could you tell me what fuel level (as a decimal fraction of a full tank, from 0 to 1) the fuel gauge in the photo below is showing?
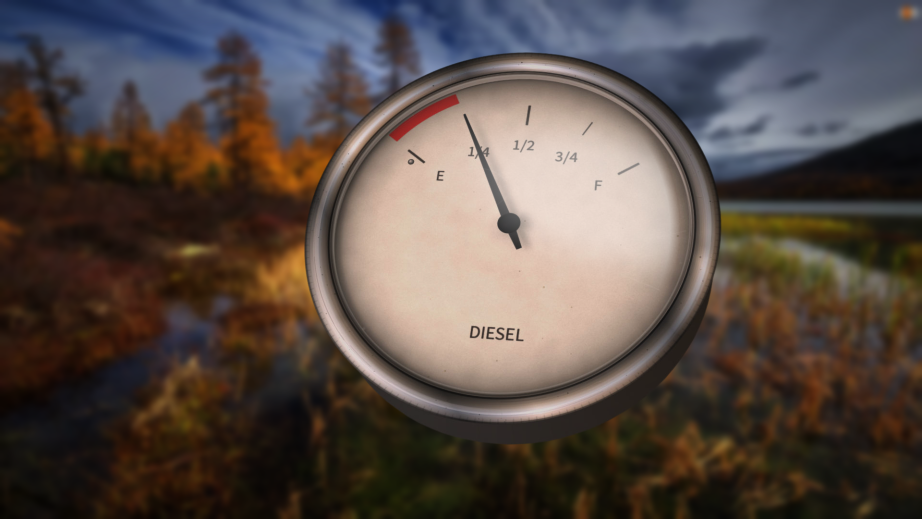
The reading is 0.25
